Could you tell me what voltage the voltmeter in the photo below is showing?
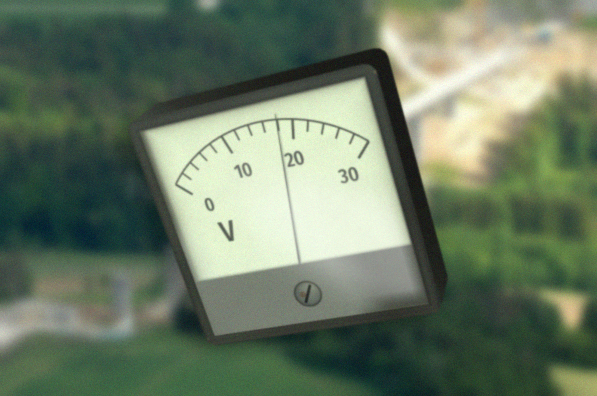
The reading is 18 V
